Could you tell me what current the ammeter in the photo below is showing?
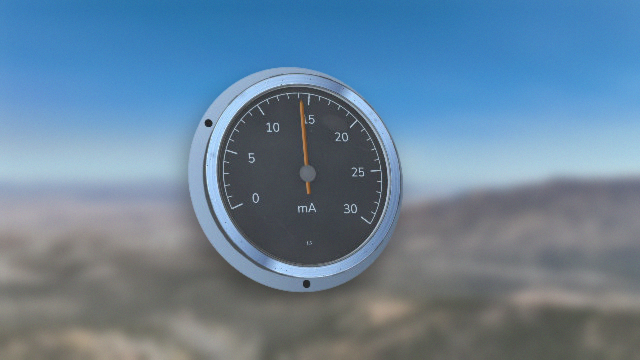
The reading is 14 mA
